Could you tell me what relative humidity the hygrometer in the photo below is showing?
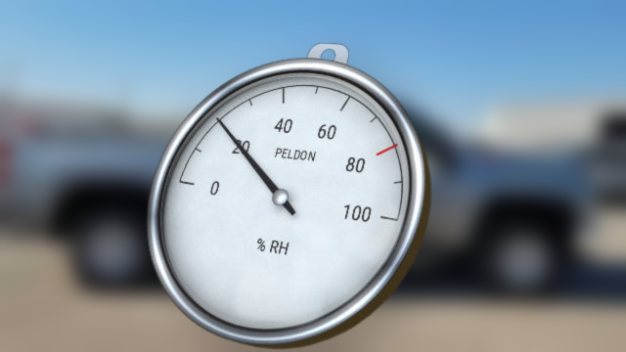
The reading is 20 %
